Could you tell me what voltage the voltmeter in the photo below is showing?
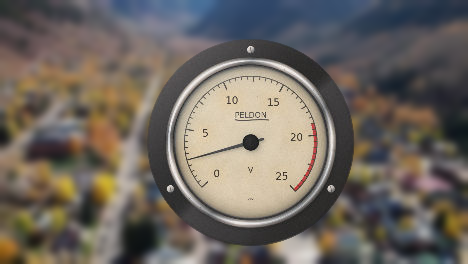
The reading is 2.5 V
